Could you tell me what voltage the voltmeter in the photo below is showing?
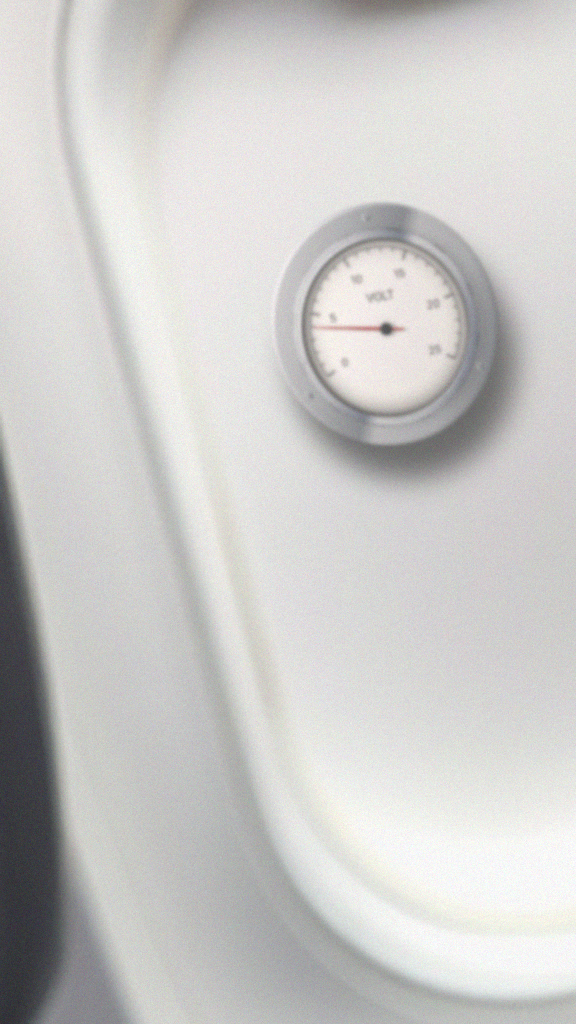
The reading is 4 V
